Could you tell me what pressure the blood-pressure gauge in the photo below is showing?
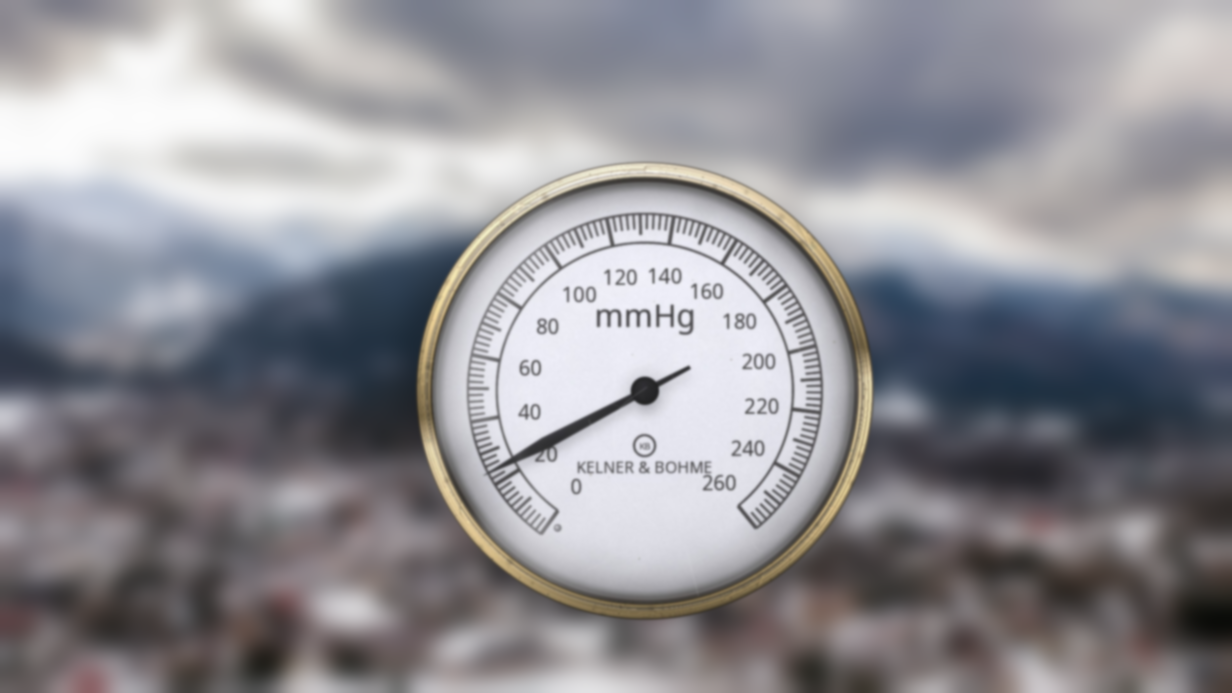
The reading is 24 mmHg
